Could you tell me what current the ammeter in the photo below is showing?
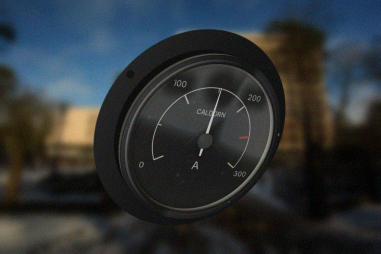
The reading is 150 A
